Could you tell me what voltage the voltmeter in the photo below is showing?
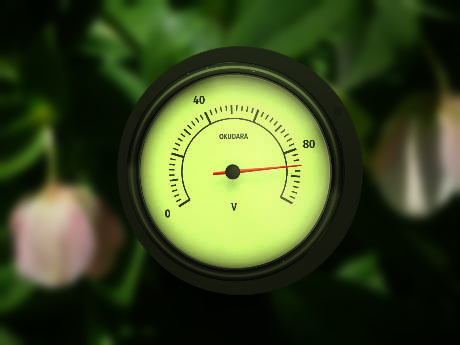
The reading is 86 V
